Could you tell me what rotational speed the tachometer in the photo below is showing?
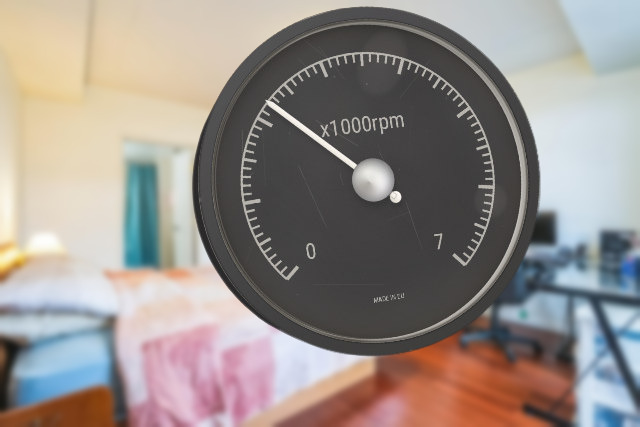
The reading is 2200 rpm
